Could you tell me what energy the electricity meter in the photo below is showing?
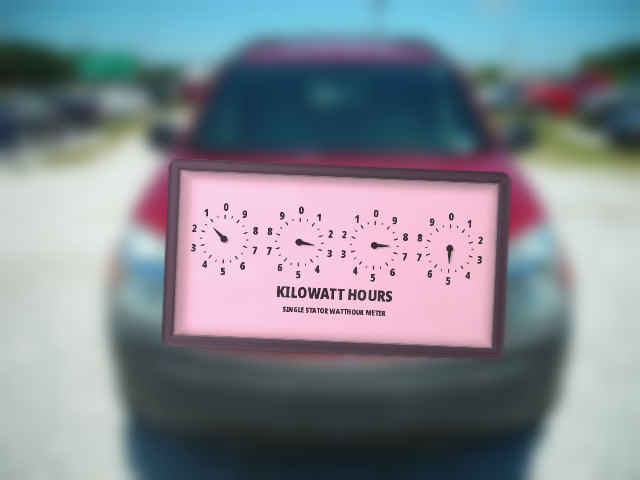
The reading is 1275 kWh
